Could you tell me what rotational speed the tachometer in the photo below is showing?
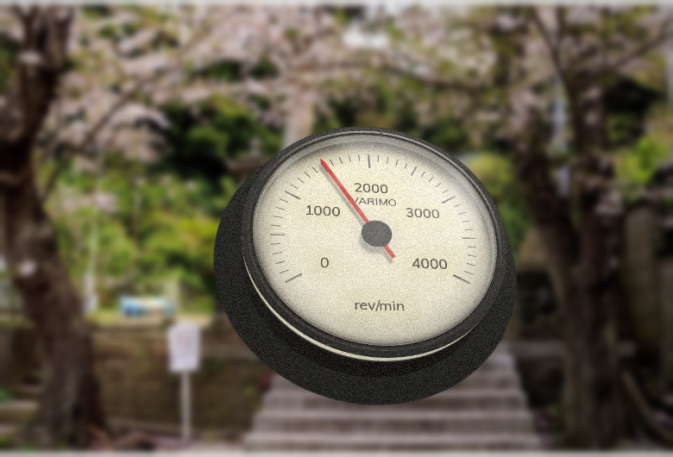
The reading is 1500 rpm
